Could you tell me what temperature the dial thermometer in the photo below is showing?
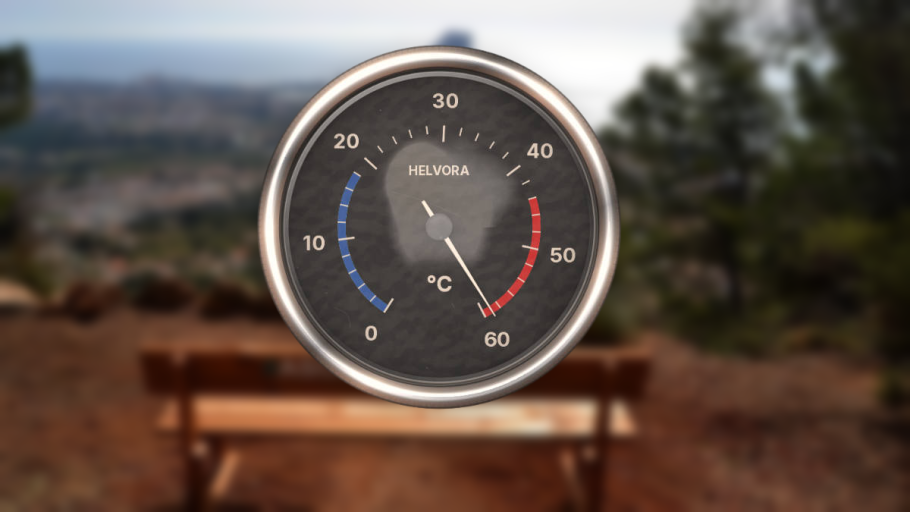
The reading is 59 °C
